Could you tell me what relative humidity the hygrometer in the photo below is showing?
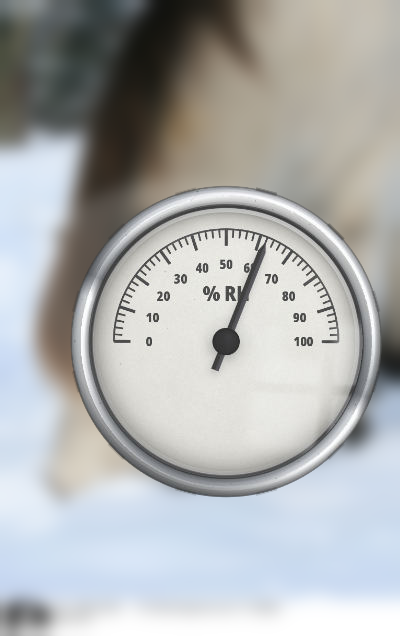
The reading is 62 %
